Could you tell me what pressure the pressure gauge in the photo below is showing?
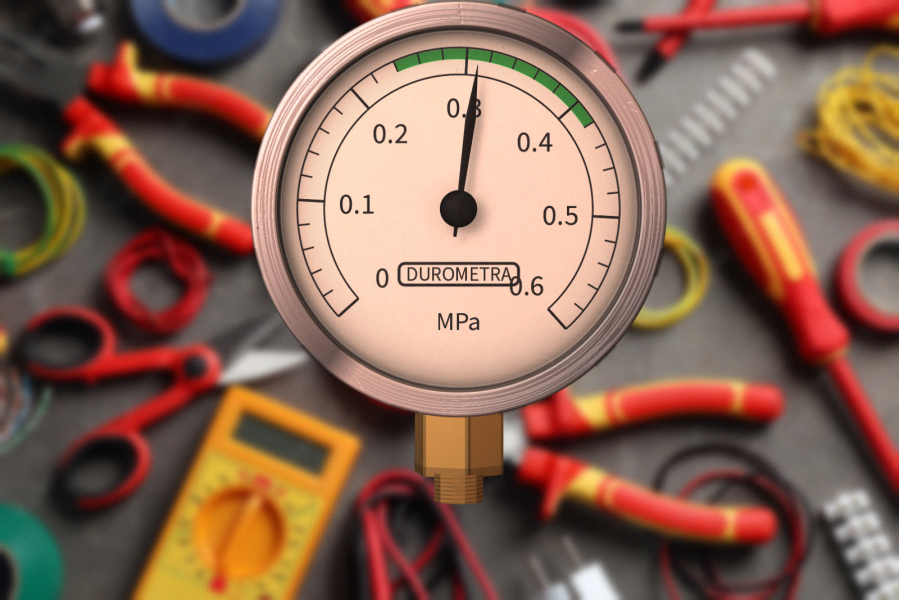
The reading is 0.31 MPa
